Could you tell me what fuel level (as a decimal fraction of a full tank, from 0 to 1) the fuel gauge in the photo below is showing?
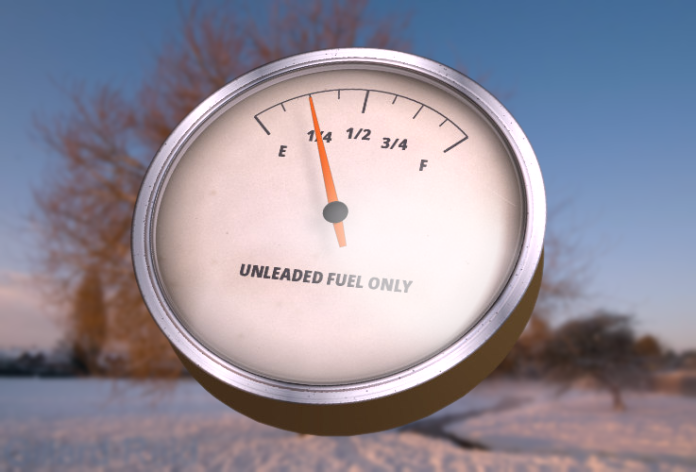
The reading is 0.25
